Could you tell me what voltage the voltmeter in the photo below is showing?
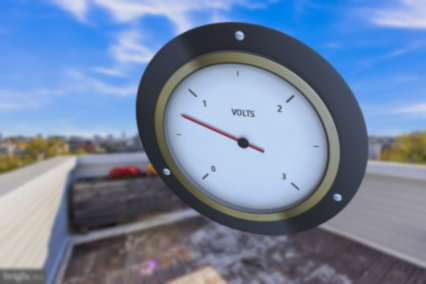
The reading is 0.75 V
